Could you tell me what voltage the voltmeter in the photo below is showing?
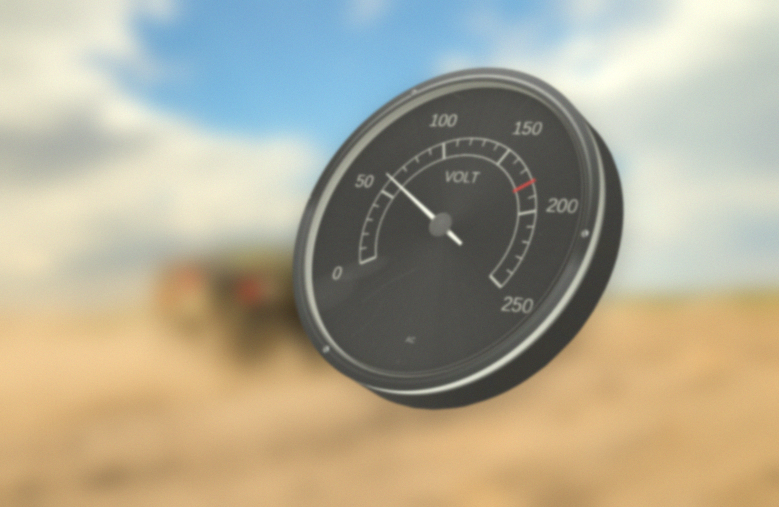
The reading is 60 V
